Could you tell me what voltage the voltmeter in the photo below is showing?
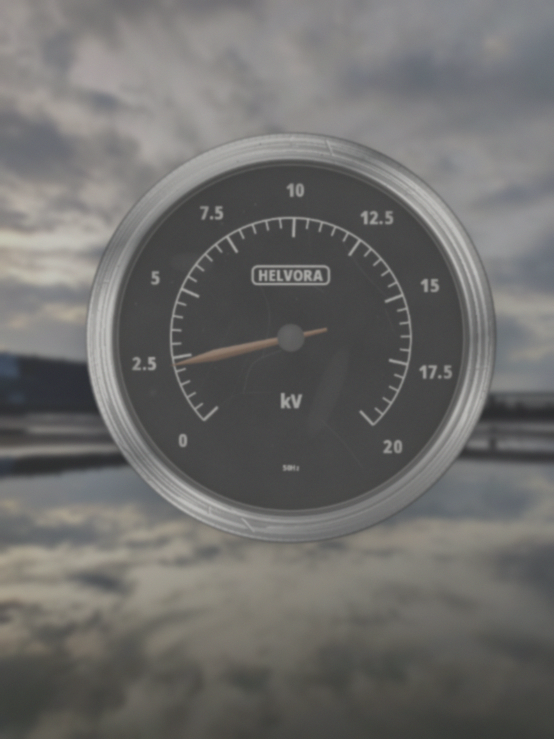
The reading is 2.25 kV
